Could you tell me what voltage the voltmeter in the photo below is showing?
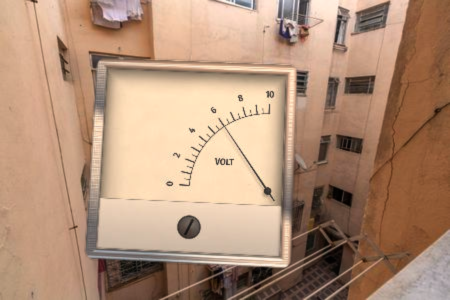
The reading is 6 V
